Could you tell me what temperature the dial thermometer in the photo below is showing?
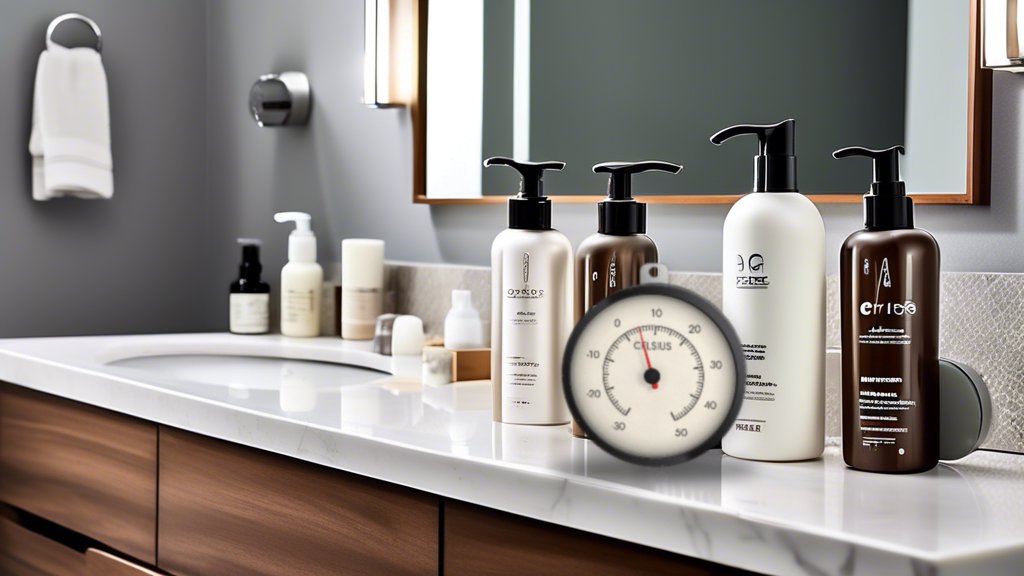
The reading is 5 °C
